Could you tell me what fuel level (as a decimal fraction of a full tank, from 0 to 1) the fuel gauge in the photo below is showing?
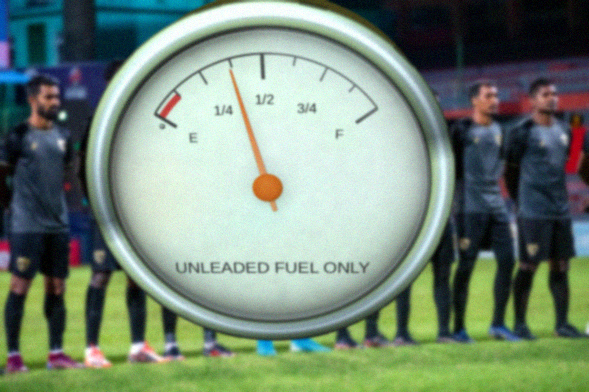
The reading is 0.375
